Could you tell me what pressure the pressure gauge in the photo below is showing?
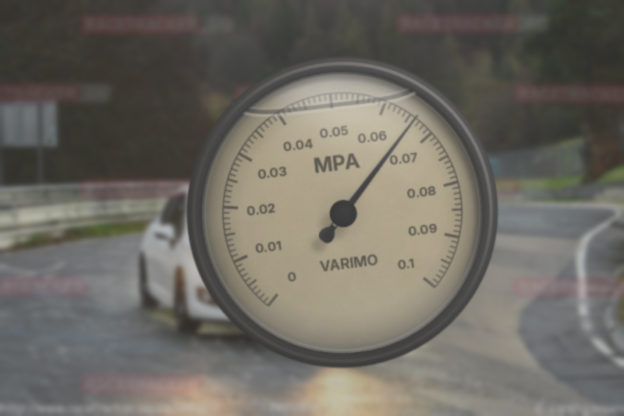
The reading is 0.066 MPa
